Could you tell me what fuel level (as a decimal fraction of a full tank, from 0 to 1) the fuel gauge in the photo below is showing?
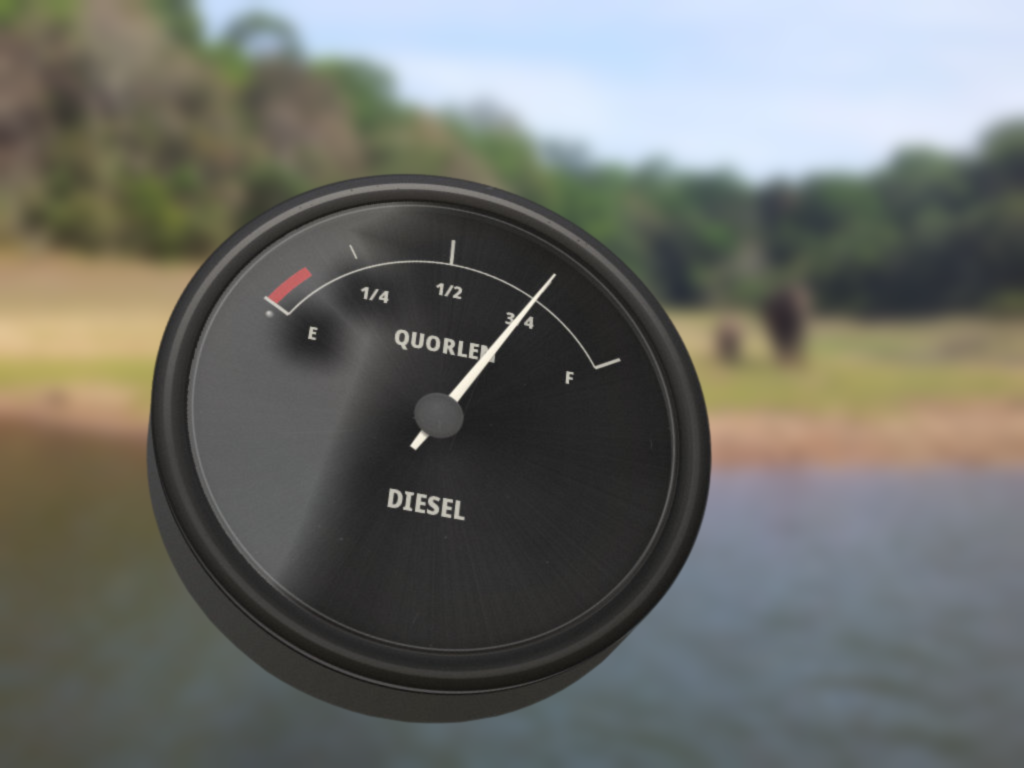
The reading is 0.75
